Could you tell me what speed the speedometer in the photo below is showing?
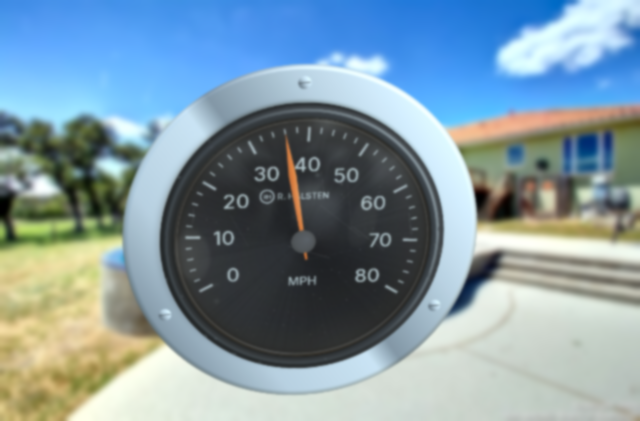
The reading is 36 mph
